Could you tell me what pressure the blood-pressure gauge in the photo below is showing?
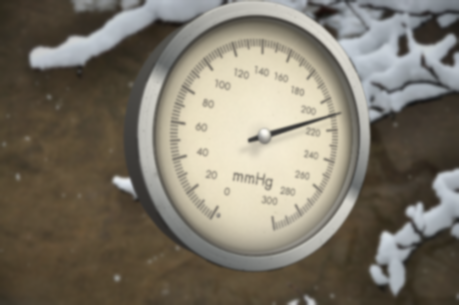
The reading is 210 mmHg
